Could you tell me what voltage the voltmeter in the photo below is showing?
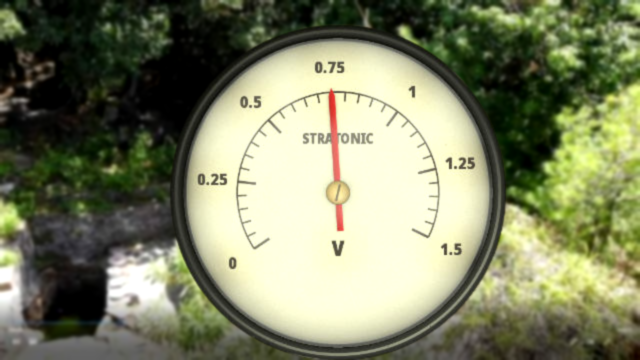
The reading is 0.75 V
